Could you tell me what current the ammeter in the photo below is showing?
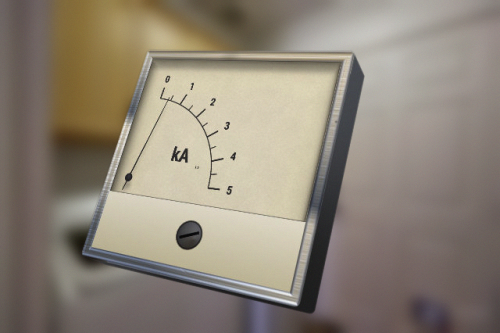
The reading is 0.5 kA
